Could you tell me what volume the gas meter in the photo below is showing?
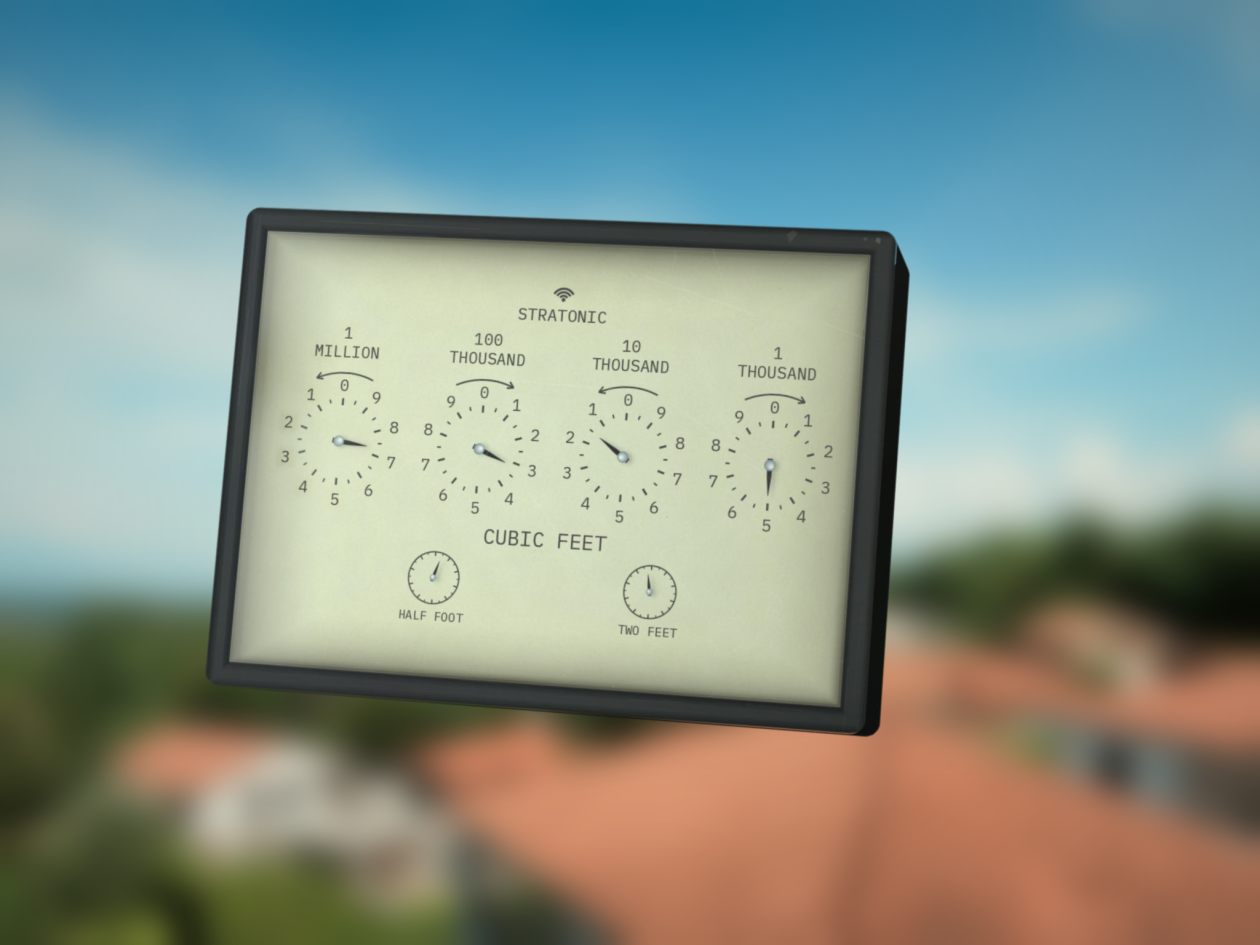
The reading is 731500 ft³
